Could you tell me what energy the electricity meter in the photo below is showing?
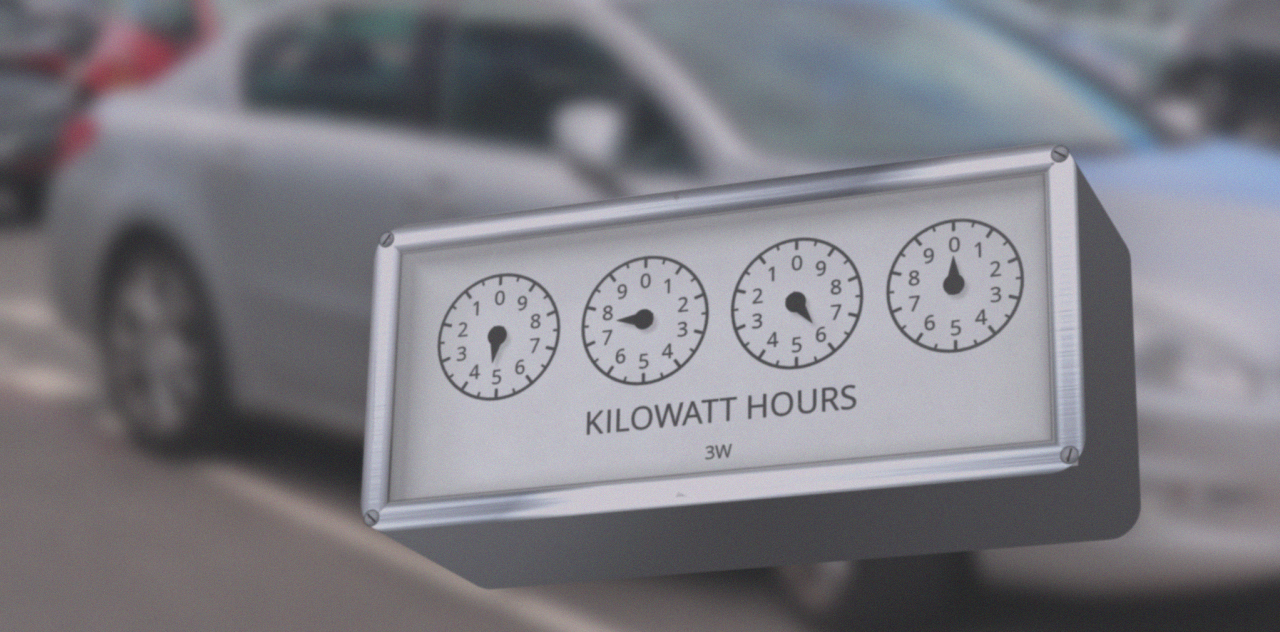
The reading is 4760 kWh
